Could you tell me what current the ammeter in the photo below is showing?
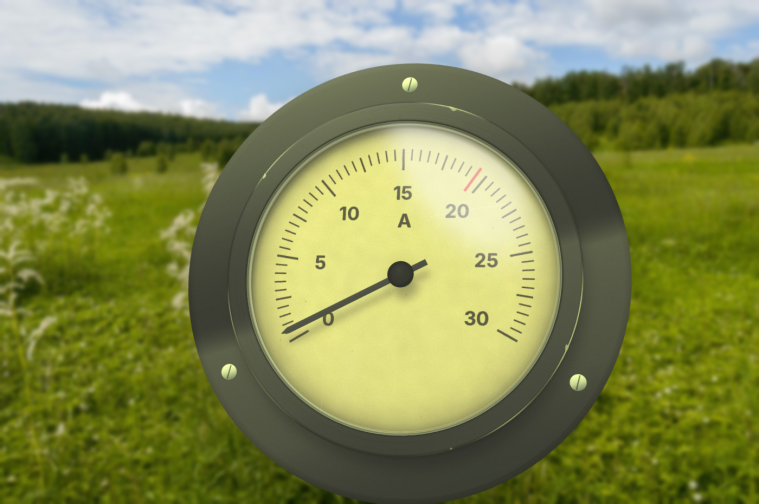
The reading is 0.5 A
